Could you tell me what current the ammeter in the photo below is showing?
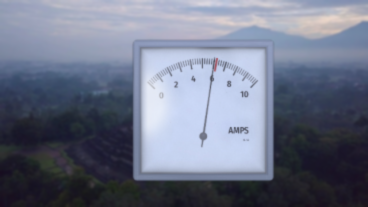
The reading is 6 A
